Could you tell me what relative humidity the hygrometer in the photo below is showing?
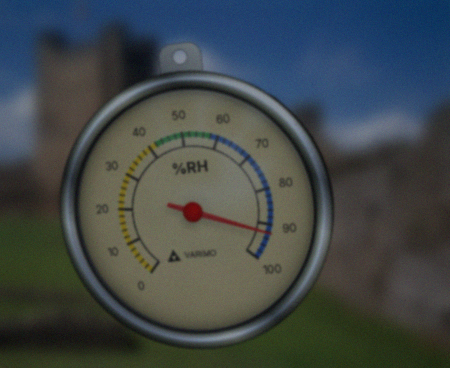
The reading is 92 %
